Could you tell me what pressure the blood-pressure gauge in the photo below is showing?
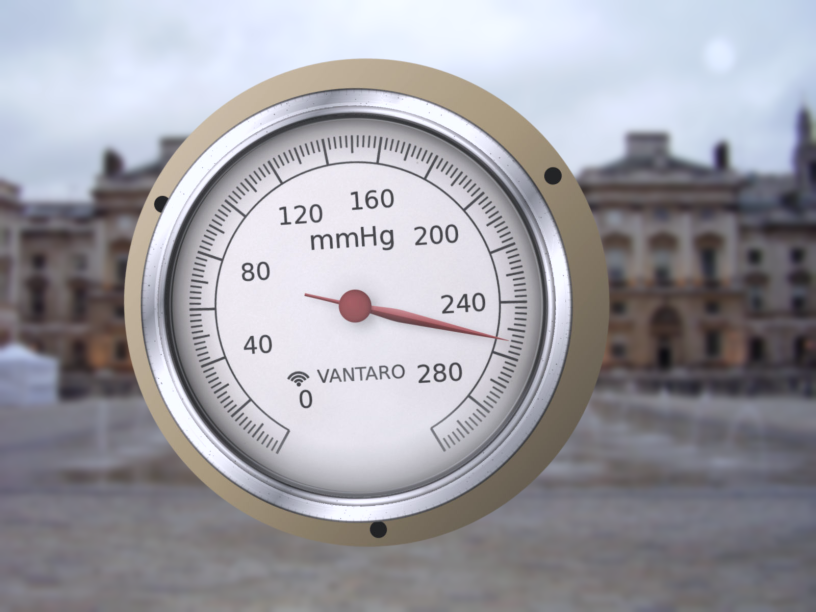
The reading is 254 mmHg
